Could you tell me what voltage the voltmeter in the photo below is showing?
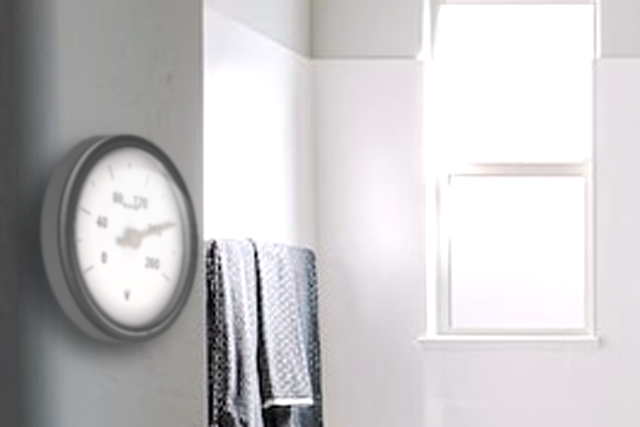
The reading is 160 V
